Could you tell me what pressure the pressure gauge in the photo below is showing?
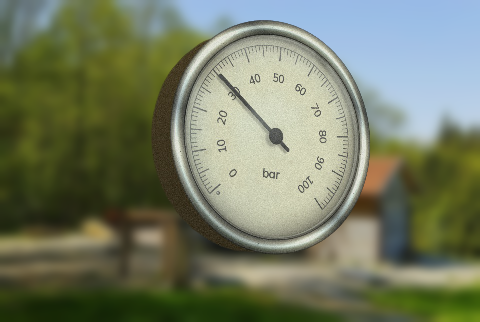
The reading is 30 bar
